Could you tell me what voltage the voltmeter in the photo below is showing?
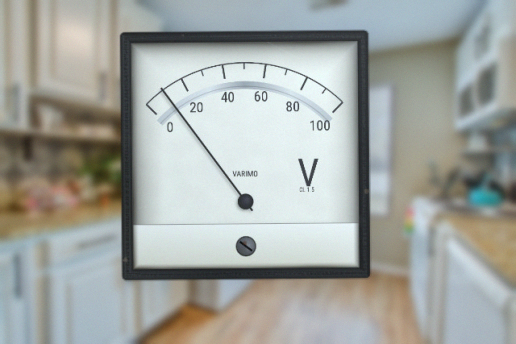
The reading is 10 V
